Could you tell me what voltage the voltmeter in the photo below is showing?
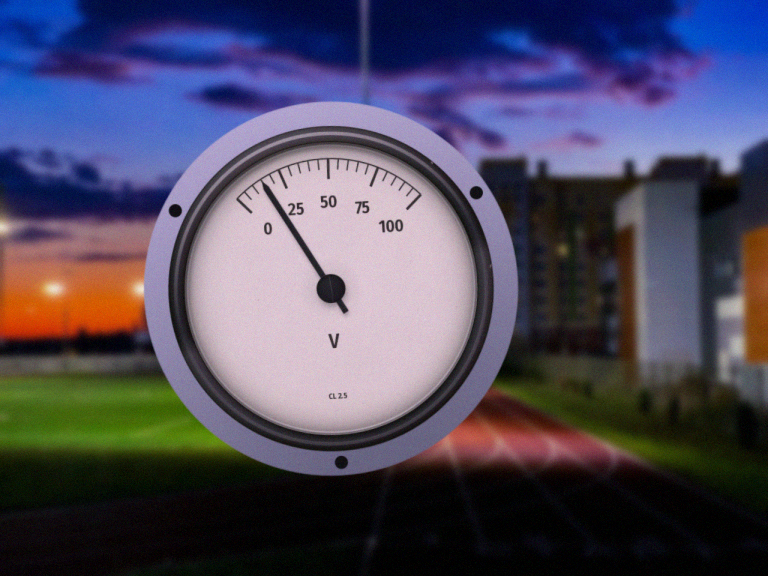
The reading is 15 V
